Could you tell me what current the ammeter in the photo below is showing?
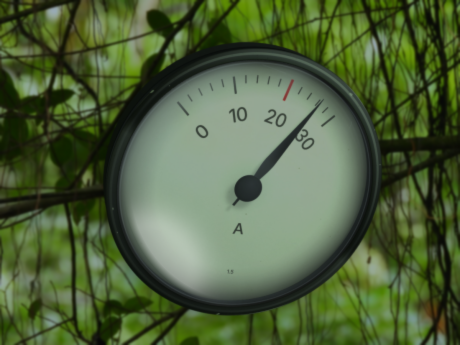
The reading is 26 A
